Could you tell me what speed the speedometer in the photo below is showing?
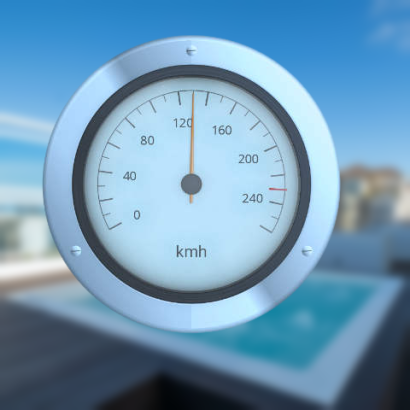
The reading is 130 km/h
